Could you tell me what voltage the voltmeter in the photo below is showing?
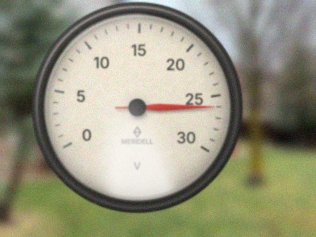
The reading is 26 V
